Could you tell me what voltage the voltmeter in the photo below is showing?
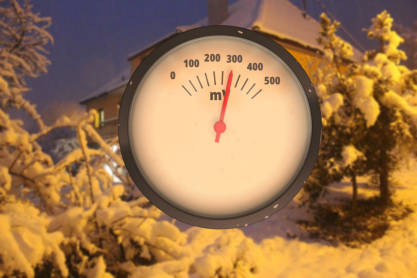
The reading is 300 mV
